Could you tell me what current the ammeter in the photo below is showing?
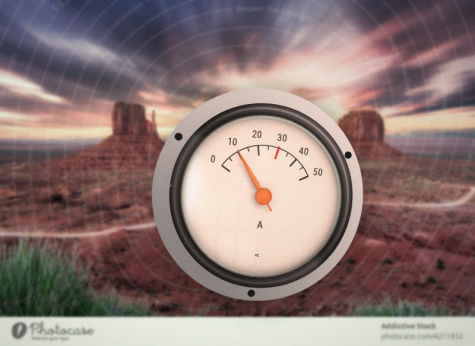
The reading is 10 A
